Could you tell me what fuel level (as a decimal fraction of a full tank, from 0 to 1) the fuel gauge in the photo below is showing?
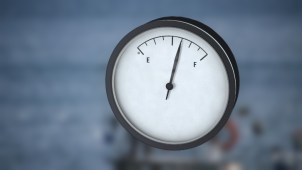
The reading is 0.625
